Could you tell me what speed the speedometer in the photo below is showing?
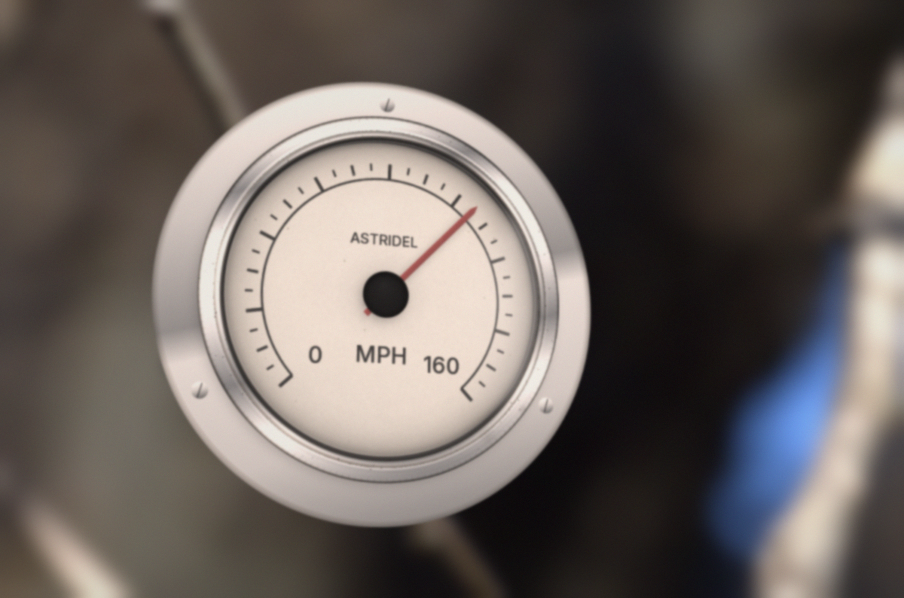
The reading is 105 mph
